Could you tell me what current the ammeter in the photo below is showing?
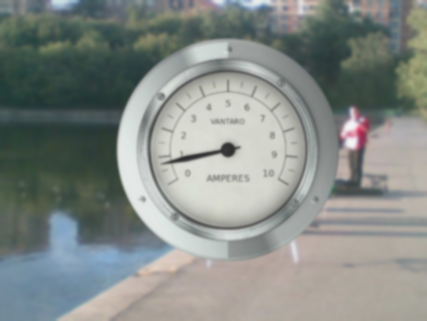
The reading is 0.75 A
